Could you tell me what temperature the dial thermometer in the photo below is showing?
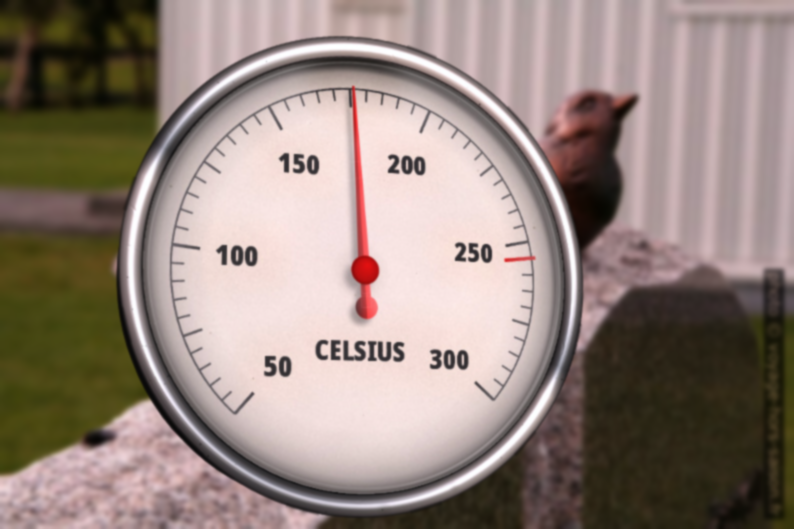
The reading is 175 °C
